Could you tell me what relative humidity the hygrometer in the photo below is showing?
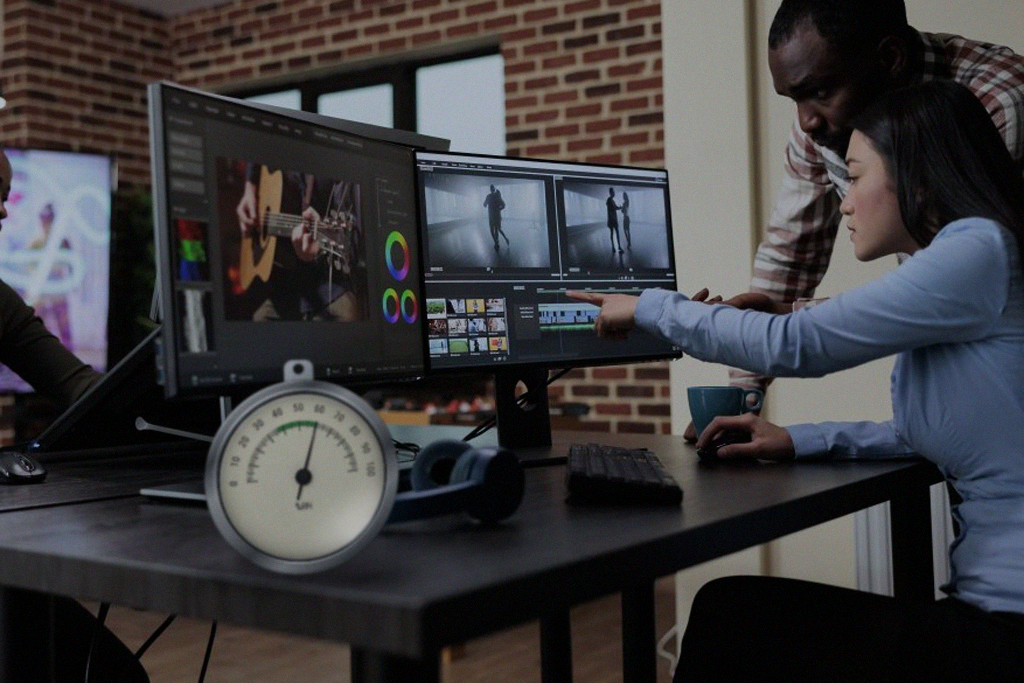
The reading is 60 %
